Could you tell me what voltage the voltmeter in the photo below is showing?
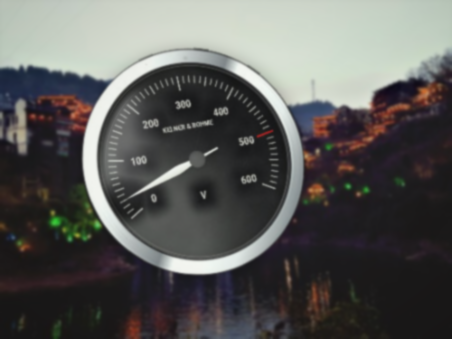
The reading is 30 V
